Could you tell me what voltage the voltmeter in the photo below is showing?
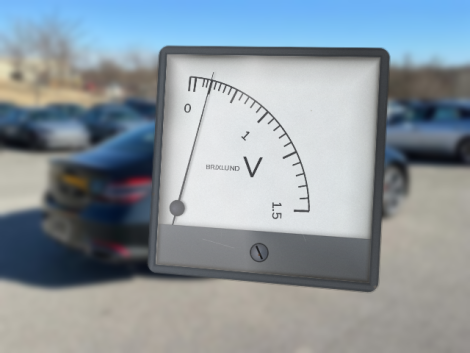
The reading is 0.5 V
